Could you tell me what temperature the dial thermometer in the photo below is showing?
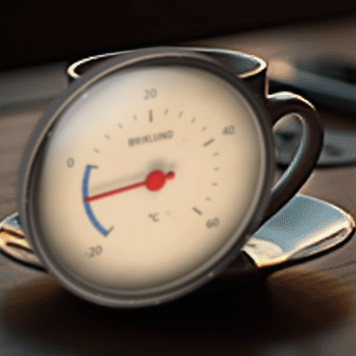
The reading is -8 °C
